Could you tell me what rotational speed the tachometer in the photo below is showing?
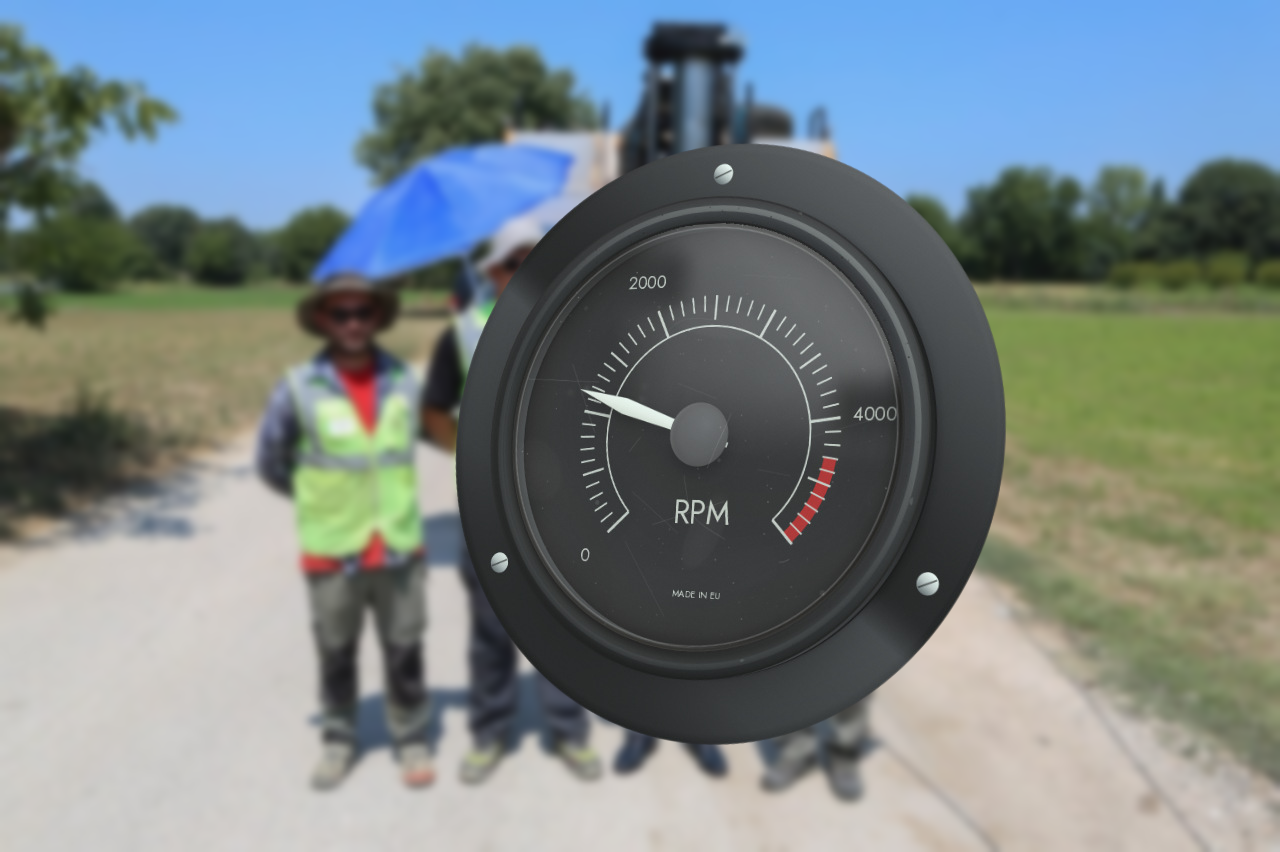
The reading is 1150 rpm
